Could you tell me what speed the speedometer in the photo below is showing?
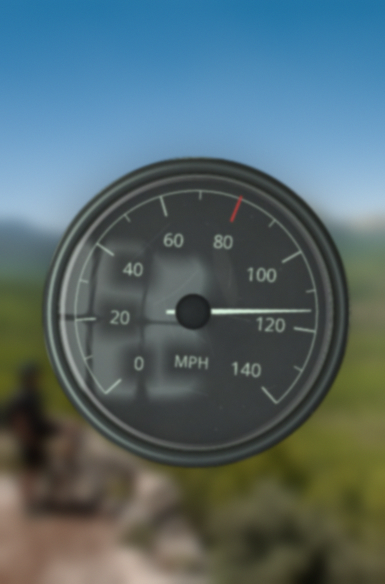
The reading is 115 mph
